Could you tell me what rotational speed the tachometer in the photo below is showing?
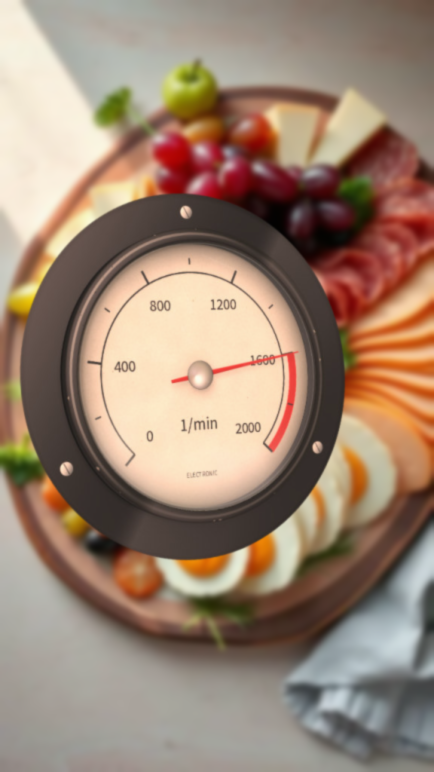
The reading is 1600 rpm
